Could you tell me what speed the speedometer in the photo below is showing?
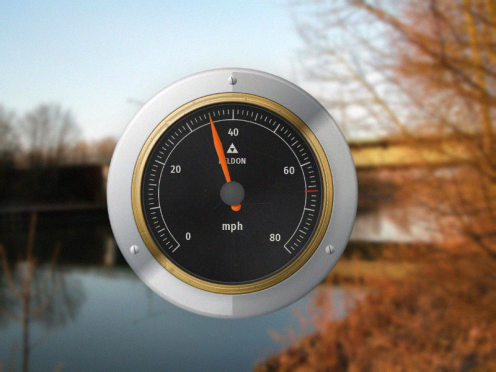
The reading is 35 mph
